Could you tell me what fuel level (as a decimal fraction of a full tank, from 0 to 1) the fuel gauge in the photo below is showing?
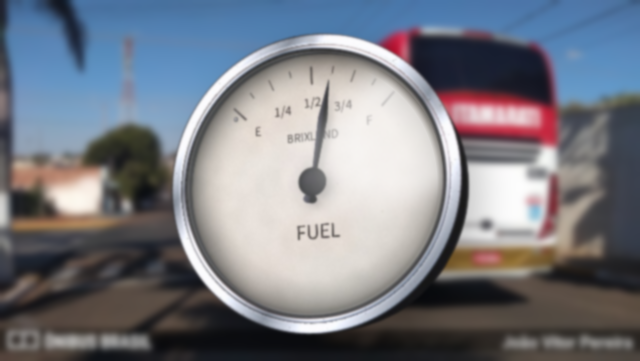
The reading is 0.625
